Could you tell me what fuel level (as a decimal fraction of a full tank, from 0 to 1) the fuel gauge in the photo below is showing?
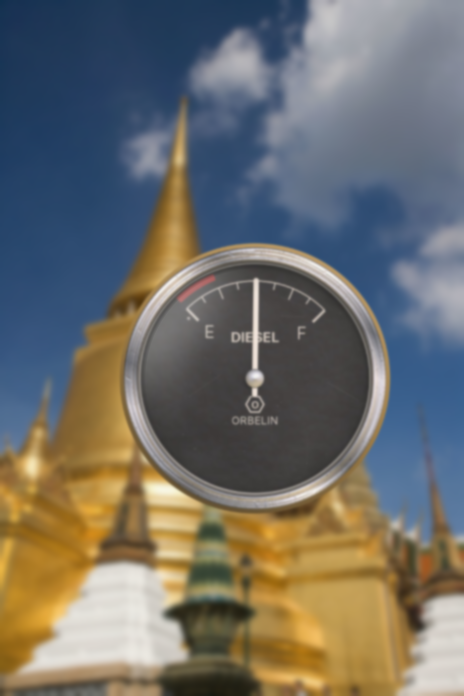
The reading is 0.5
